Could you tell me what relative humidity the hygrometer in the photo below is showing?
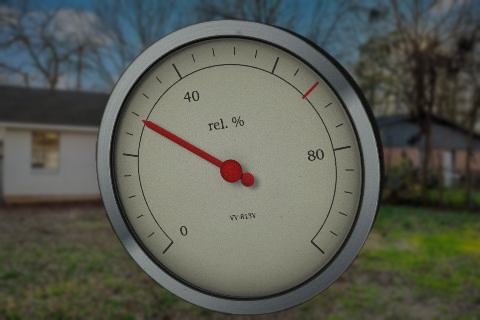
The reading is 28 %
